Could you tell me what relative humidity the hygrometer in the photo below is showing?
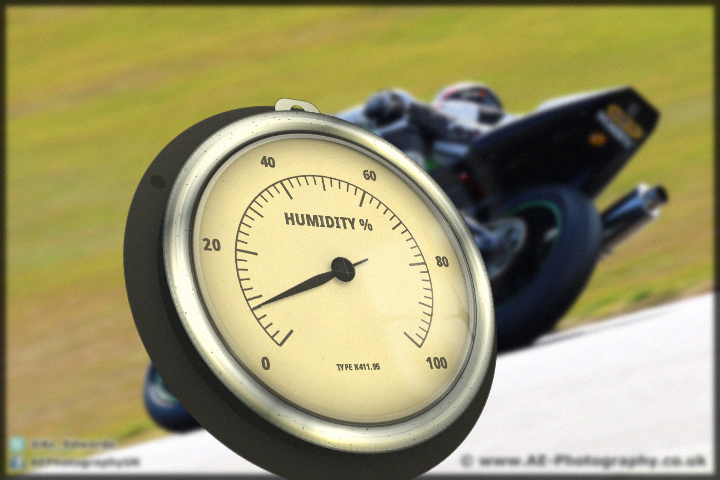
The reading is 8 %
